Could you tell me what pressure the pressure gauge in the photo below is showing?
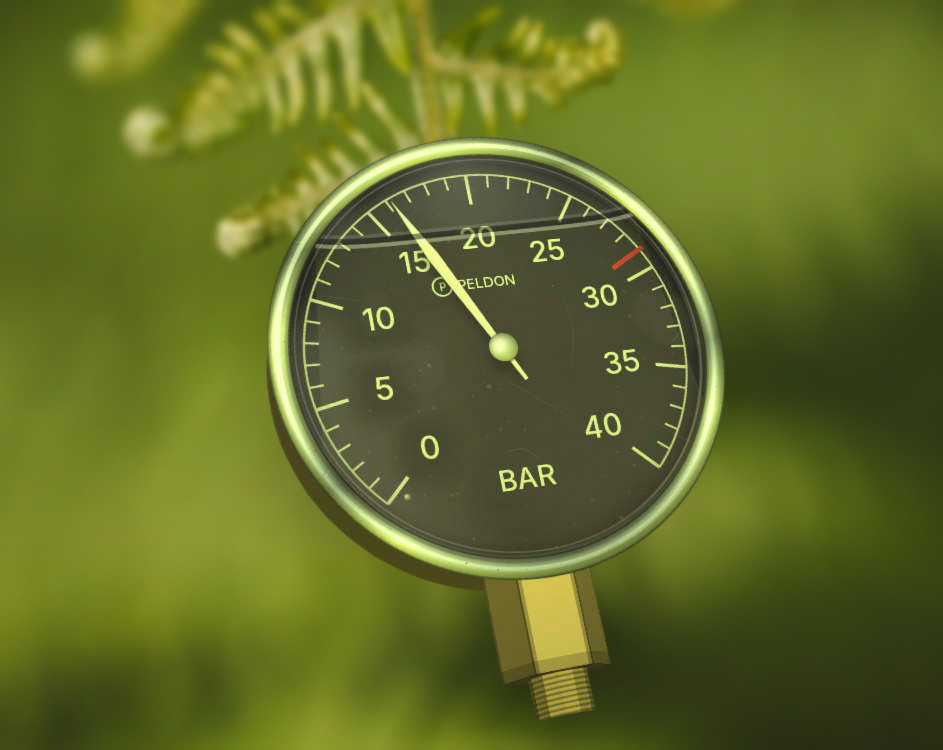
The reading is 16 bar
